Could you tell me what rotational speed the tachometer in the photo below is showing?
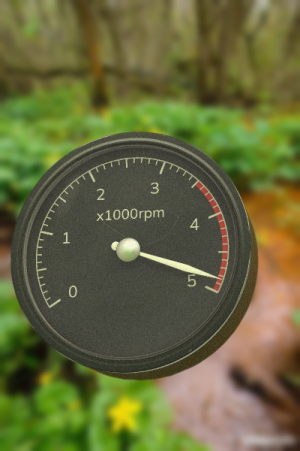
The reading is 4850 rpm
